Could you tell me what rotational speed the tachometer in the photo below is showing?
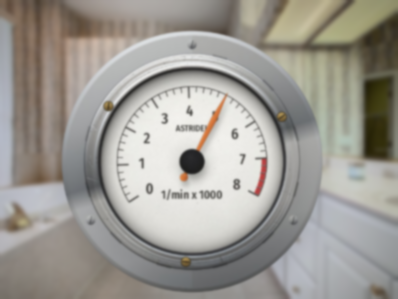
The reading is 5000 rpm
